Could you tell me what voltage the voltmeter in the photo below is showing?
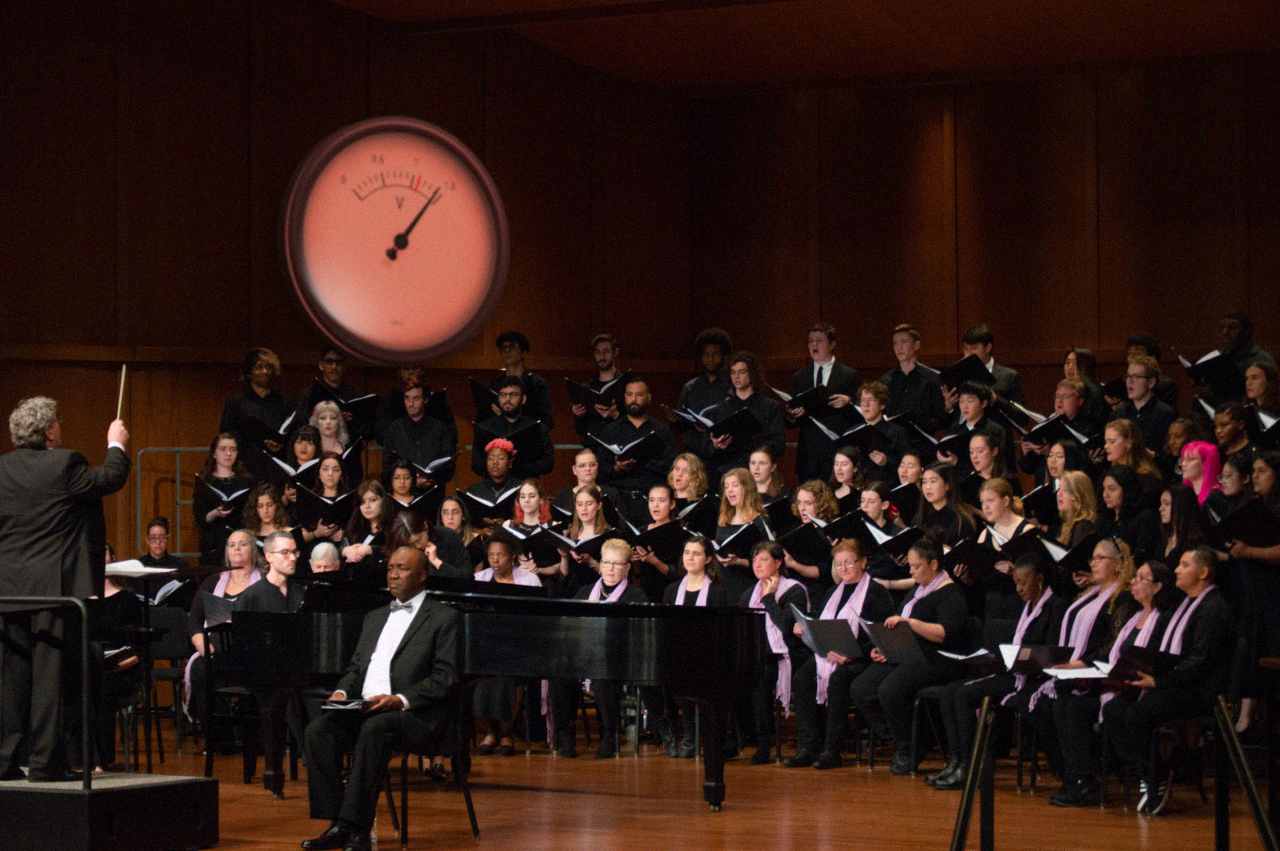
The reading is 1.4 V
